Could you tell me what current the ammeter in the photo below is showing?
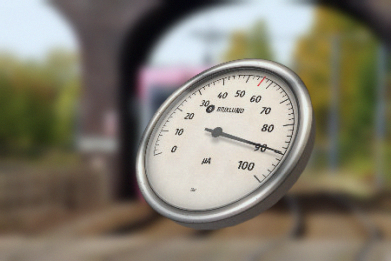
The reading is 90 µA
